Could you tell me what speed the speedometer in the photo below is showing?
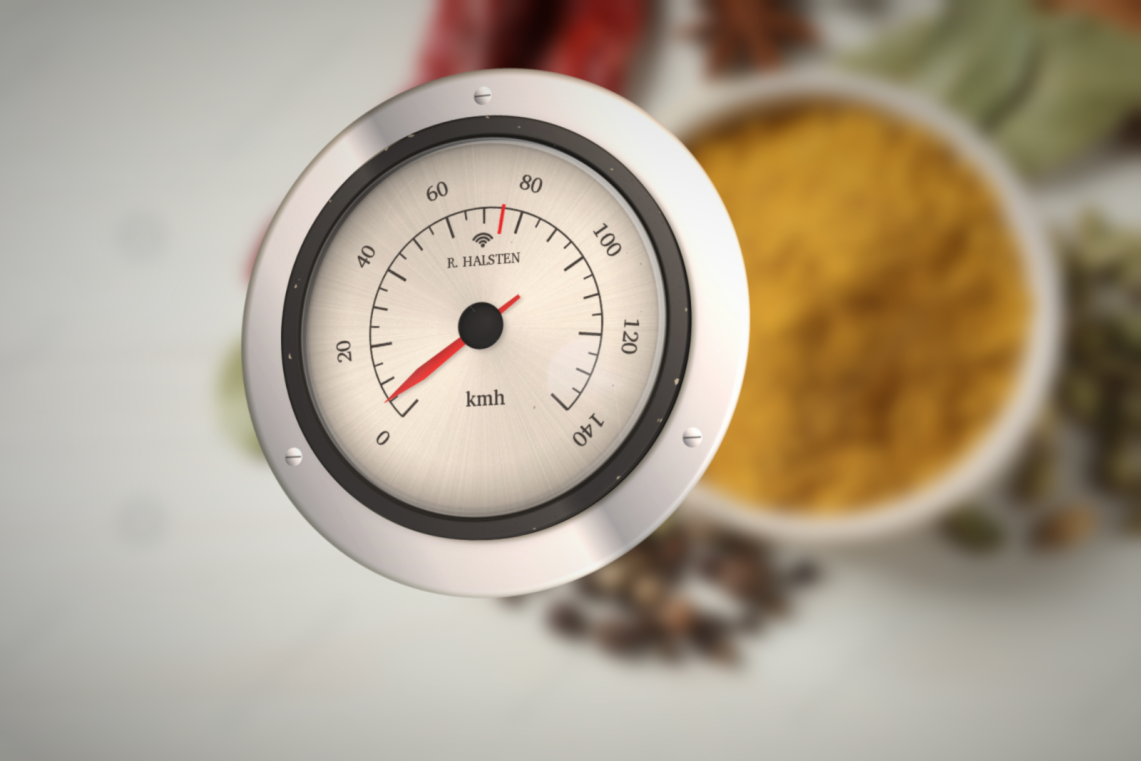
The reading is 5 km/h
